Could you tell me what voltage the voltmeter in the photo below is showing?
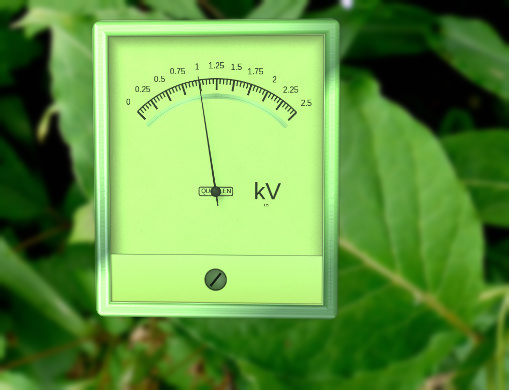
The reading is 1 kV
